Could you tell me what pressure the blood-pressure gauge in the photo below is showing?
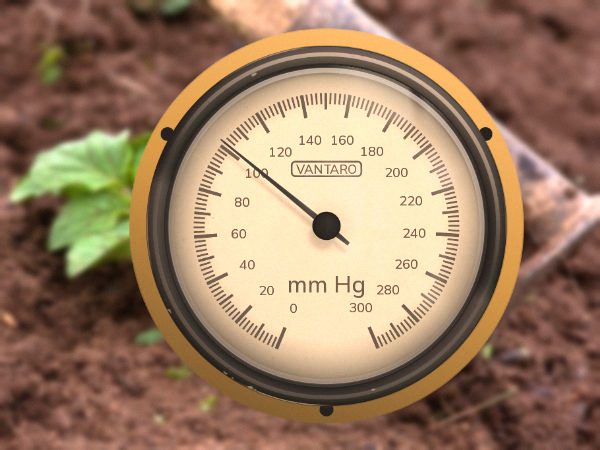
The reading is 102 mmHg
